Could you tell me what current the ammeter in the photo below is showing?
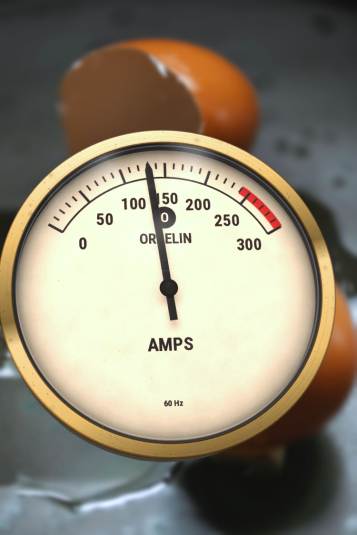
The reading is 130 A
